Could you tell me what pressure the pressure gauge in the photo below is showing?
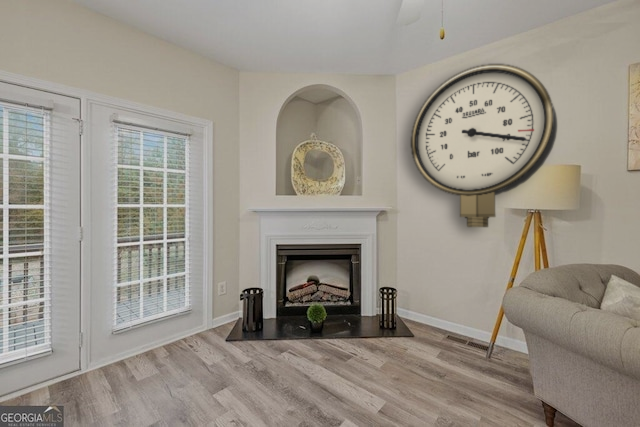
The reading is 90 bar
